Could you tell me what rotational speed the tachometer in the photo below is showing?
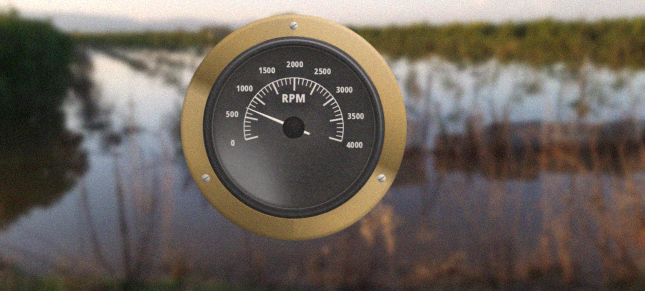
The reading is 700 rpm
